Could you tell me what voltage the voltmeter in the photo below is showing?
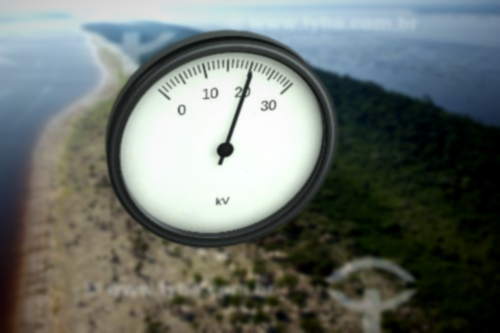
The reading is 20 kV
